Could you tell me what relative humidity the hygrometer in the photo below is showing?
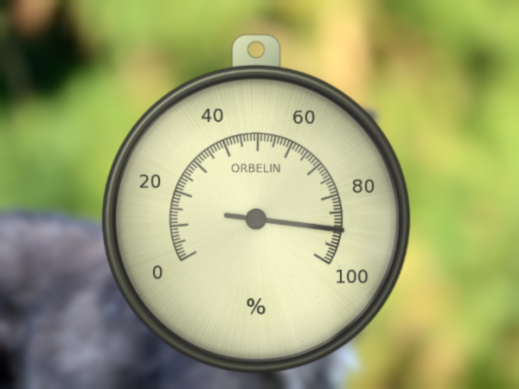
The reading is 90 %
